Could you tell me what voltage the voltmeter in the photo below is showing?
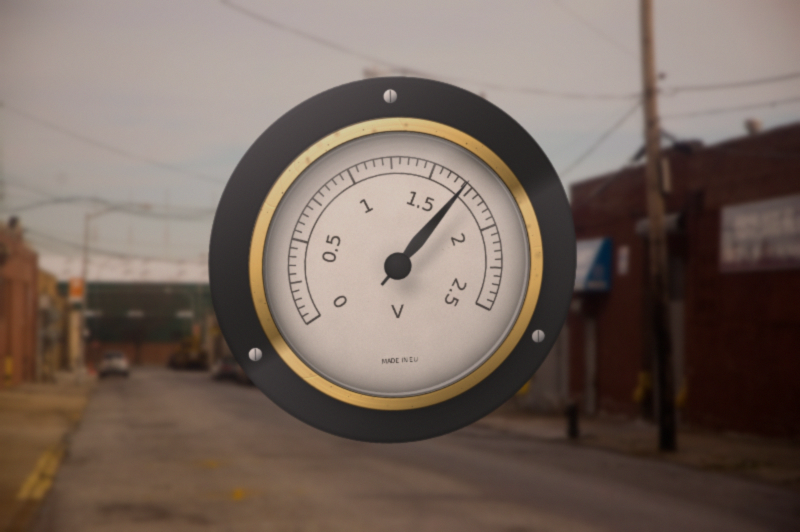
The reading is 1.7 V
